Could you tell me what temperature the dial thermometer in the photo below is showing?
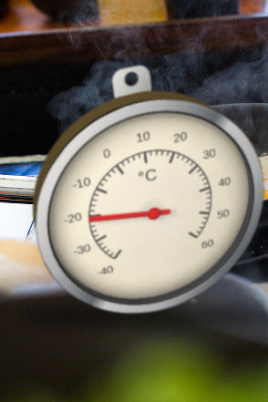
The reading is -20 °C
